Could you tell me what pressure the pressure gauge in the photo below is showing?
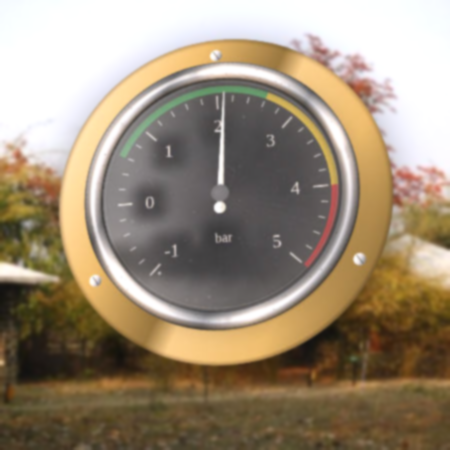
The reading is 2.1 bar
